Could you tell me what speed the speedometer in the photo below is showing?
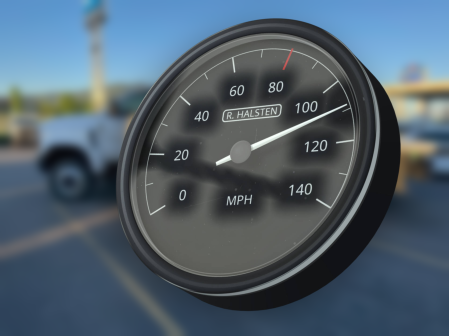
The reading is 110 mph
